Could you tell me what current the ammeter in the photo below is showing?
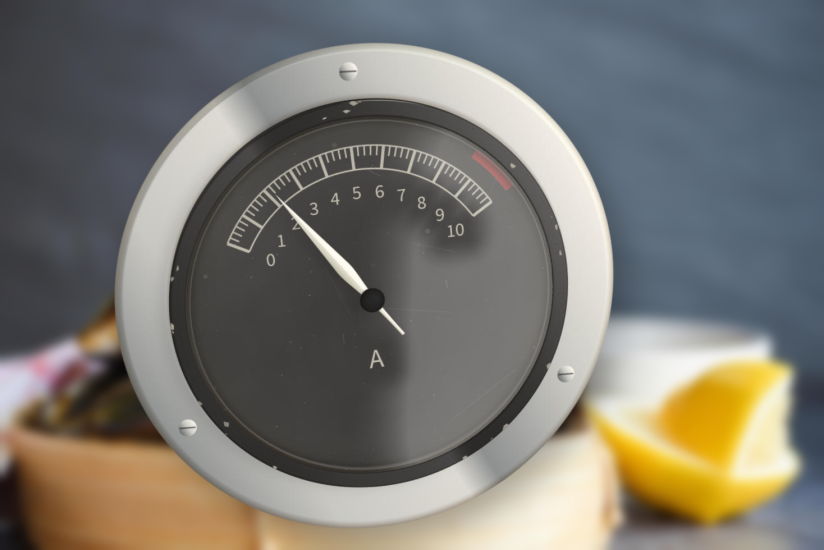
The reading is 2.2 A
